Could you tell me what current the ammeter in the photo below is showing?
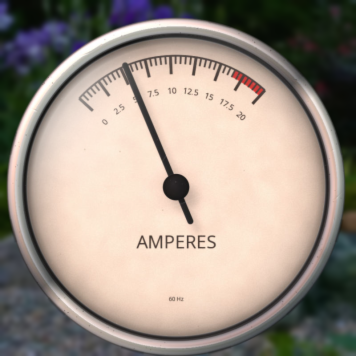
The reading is 5.5 A
